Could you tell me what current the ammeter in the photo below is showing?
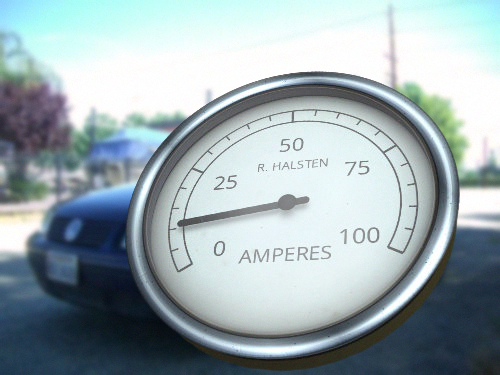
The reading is 10 A
